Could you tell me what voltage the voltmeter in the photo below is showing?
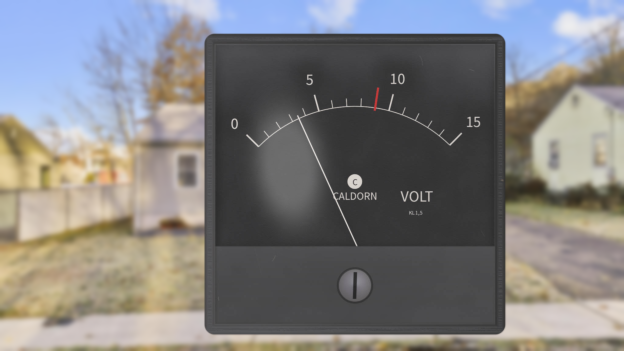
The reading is 3.5 V
